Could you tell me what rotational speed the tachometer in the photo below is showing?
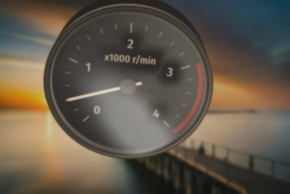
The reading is 400 rpm
